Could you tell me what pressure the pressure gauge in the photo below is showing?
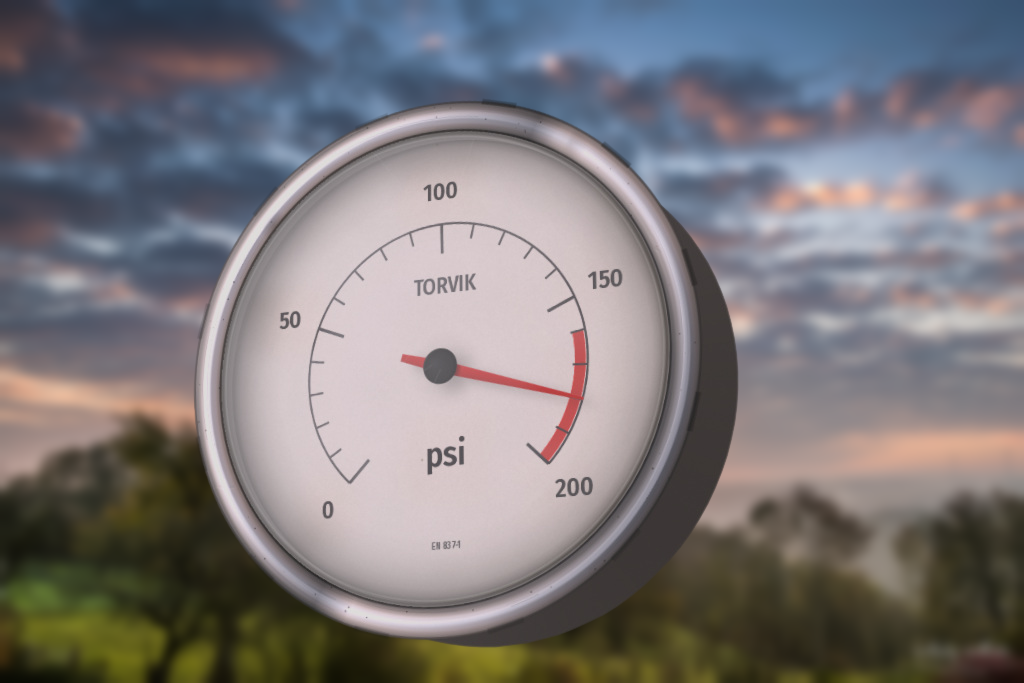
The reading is 180 psi
